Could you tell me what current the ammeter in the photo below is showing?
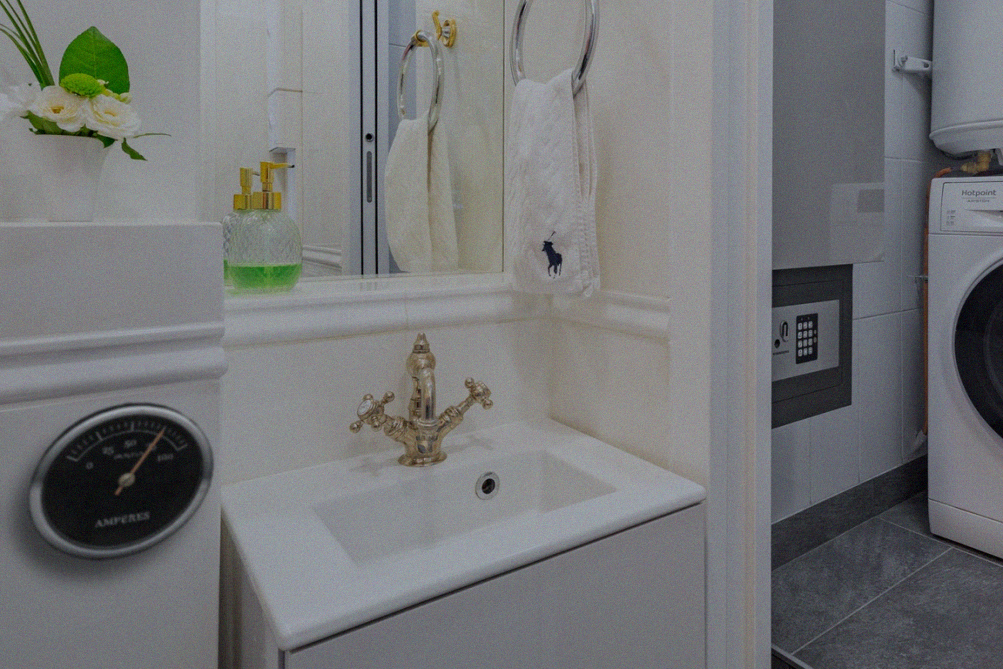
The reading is 75 A
